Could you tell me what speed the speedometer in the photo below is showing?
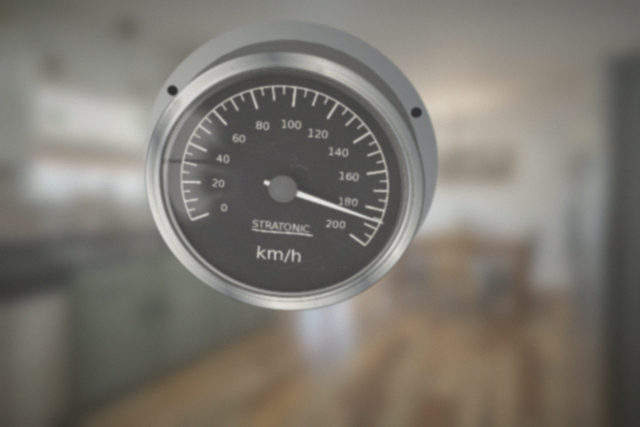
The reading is 185 km/h
